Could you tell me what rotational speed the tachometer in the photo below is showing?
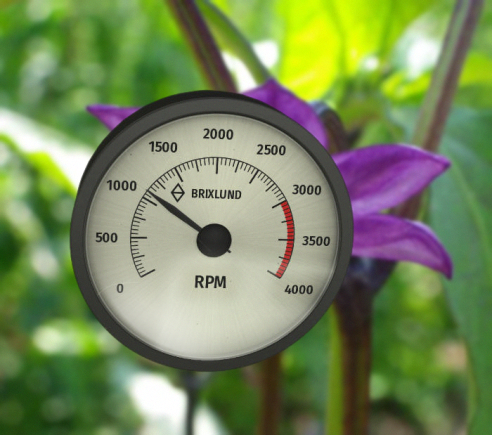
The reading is 1100 rpm
